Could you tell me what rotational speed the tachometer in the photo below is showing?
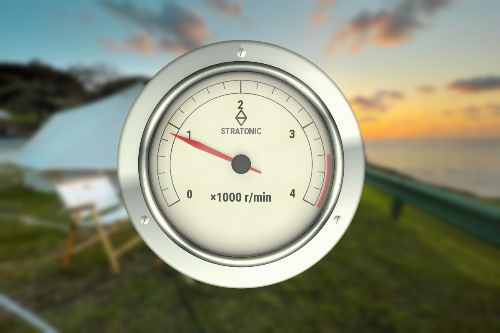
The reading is 900 rpm
